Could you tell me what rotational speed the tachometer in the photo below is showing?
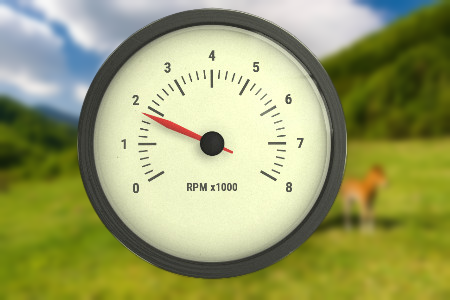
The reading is 1800 rpm
